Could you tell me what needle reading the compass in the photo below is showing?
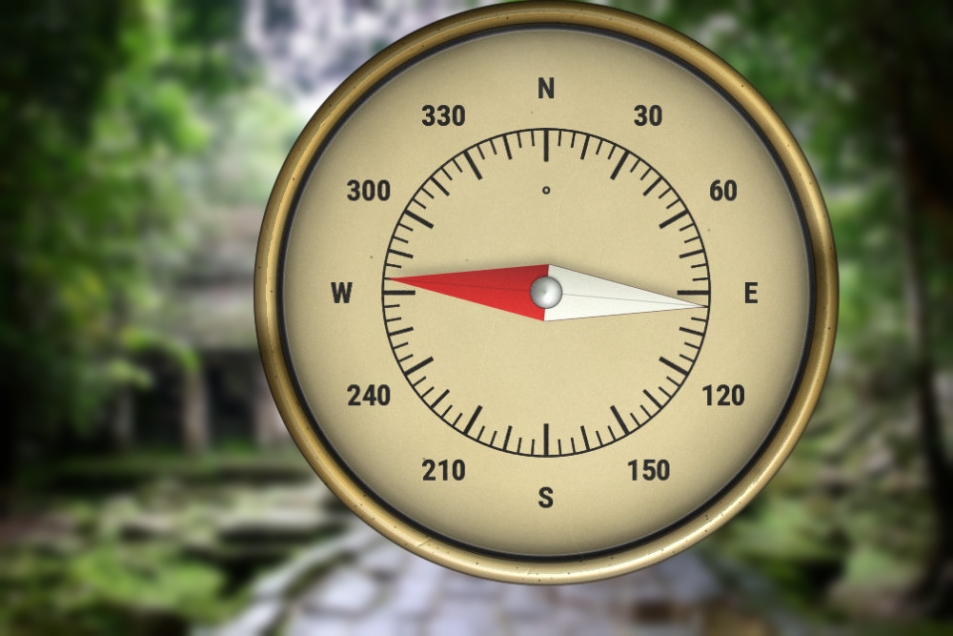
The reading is 275 °
